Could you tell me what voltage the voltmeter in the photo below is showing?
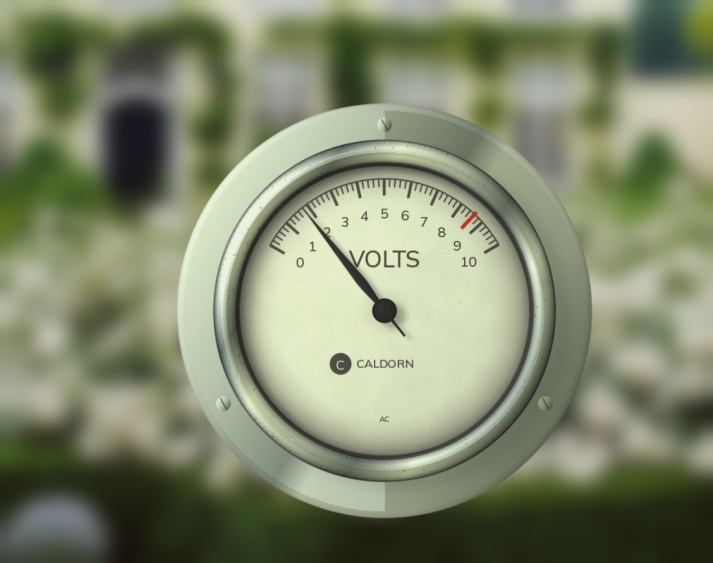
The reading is 1.8 V
